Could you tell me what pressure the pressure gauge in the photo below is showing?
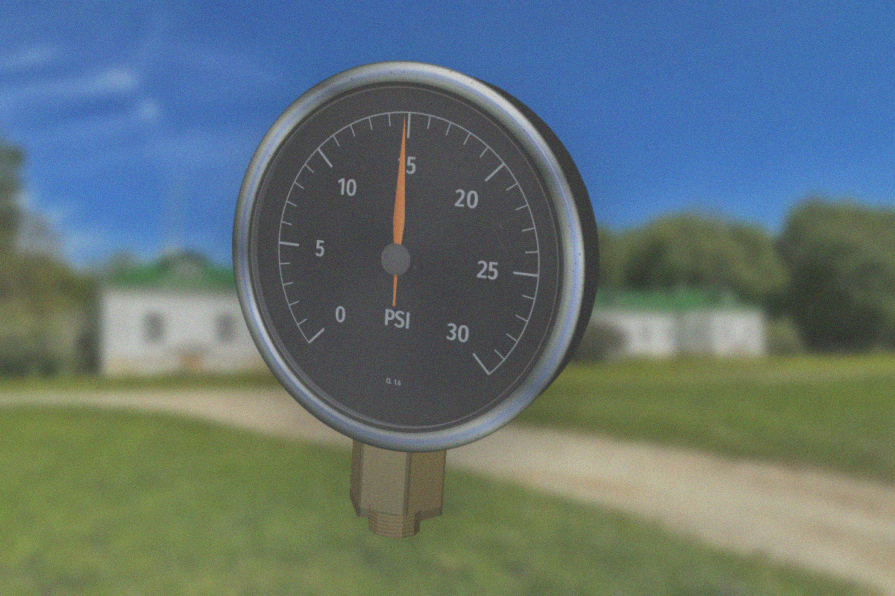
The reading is 15 psi
